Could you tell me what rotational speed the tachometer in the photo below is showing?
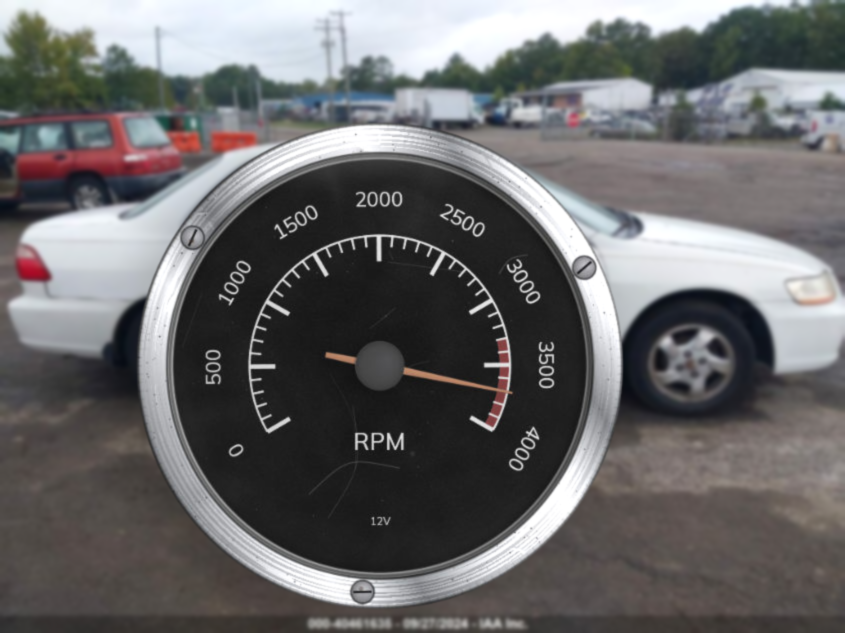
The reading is 3700 rpm
